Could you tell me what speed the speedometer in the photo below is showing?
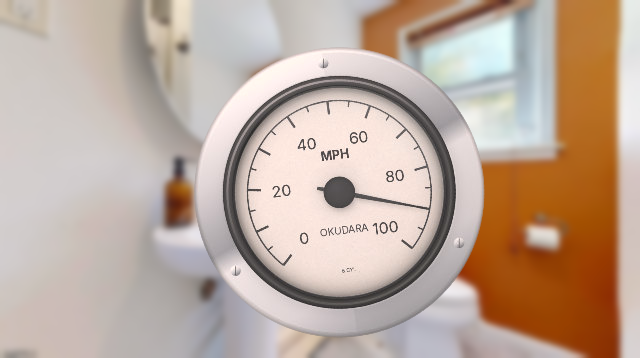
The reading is 90 mph
